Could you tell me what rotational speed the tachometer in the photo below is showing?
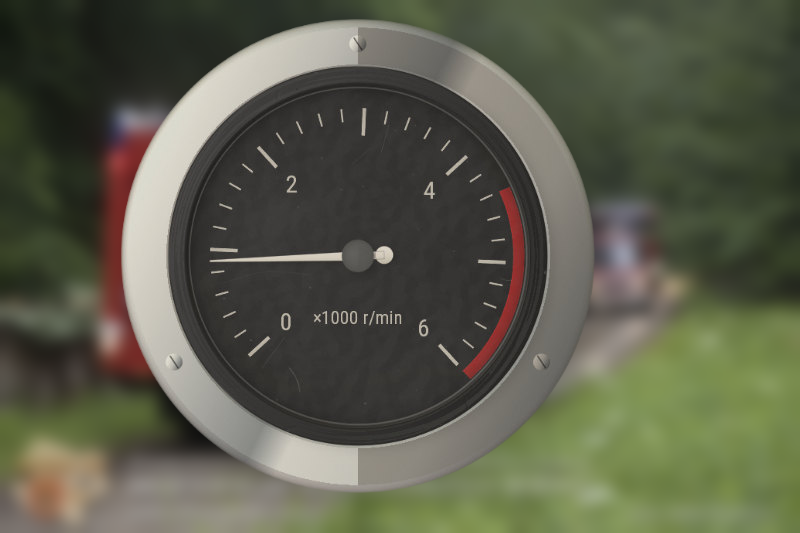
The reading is 900 rpm
